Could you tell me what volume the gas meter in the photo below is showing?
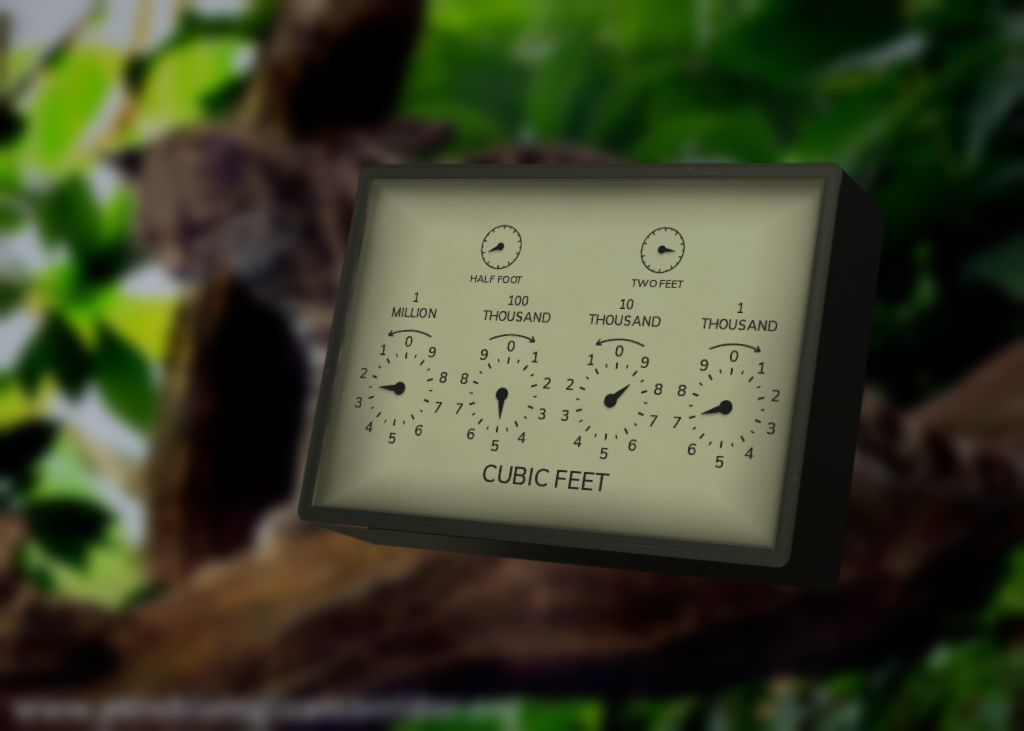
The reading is 248700 ft³
